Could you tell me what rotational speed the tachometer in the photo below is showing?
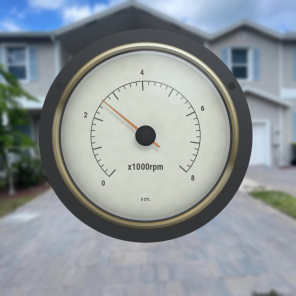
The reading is 2600 rpm
